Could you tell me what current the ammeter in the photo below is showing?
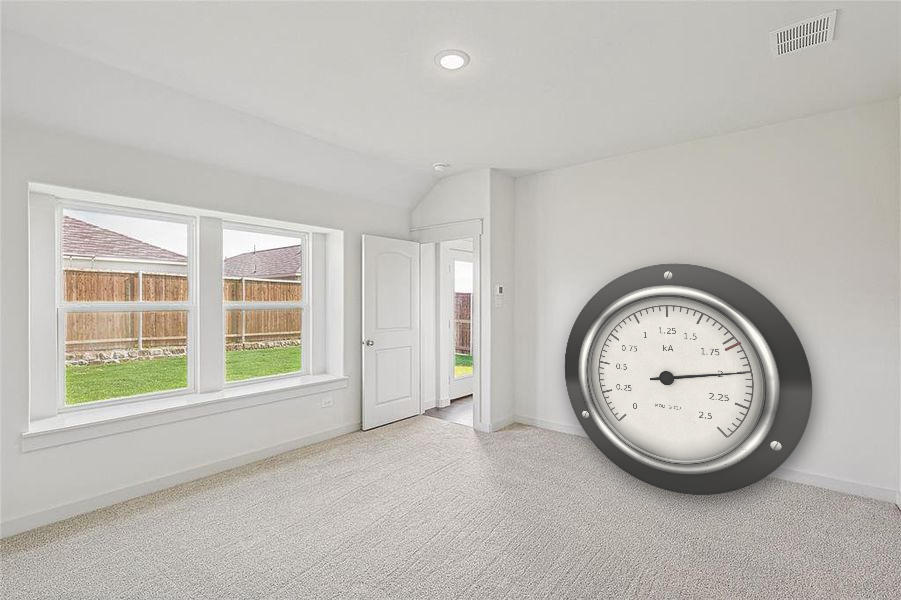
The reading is 2 kA
